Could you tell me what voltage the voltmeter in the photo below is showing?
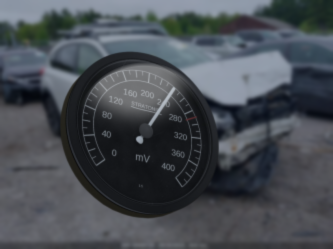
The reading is 240 mV
